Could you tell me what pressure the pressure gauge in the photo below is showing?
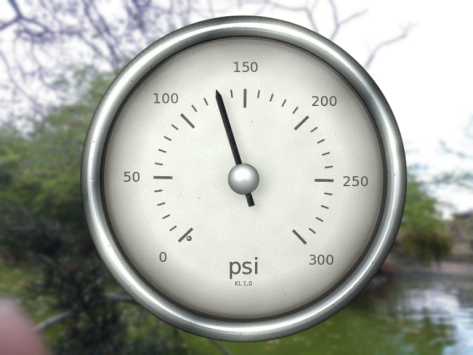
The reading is 130 psi
